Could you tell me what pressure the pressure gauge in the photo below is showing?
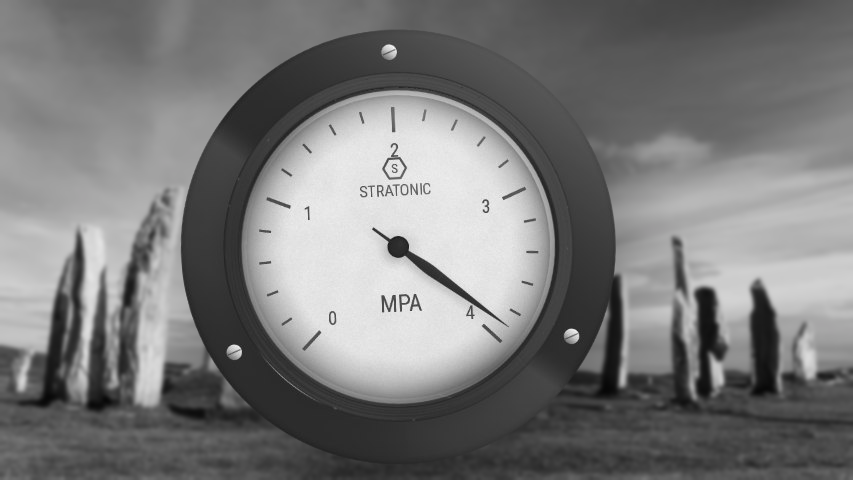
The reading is 3.9 MPa
